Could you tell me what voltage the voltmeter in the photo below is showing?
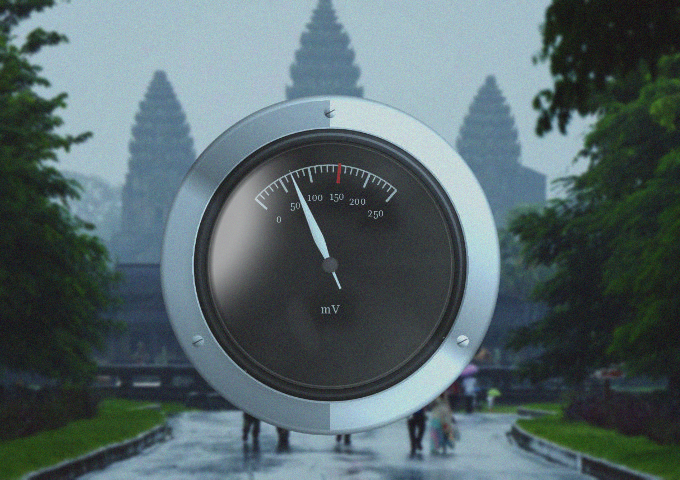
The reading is 70 mV
